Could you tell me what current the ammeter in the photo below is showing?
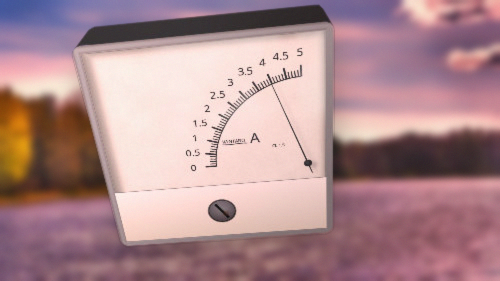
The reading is 4 A
